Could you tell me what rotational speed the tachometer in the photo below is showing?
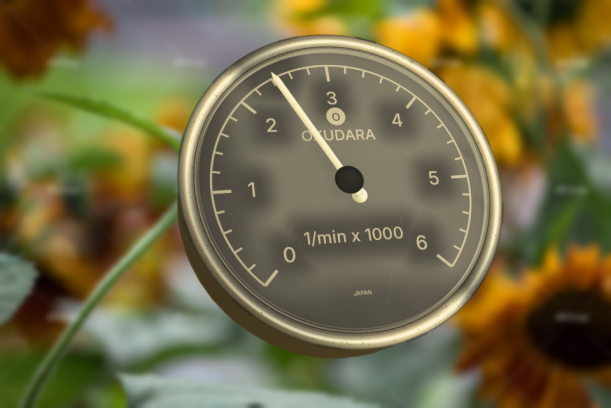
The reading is 2400 rpm
